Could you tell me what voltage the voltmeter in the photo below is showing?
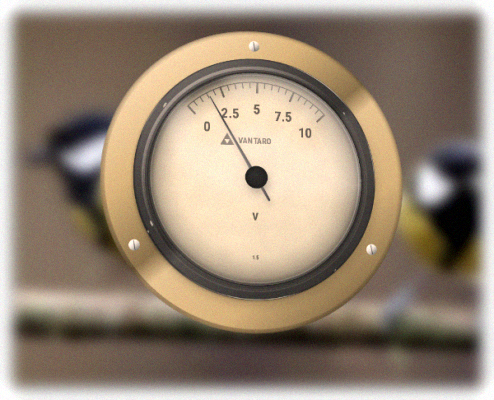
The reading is 1.5 V
